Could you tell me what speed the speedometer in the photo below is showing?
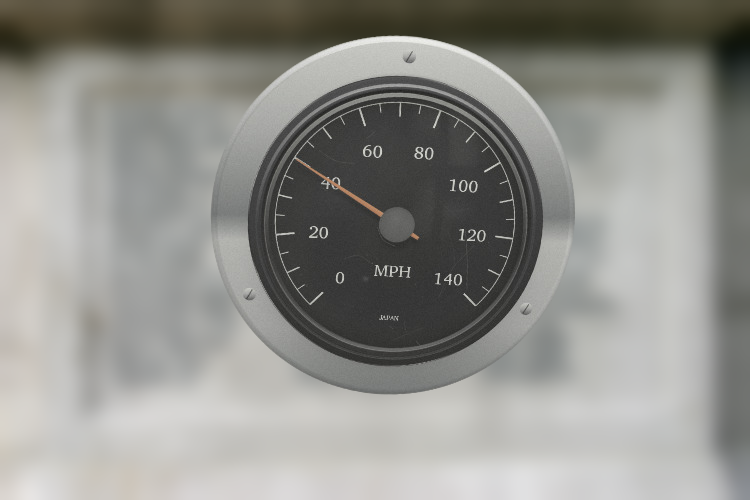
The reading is 40 mph
